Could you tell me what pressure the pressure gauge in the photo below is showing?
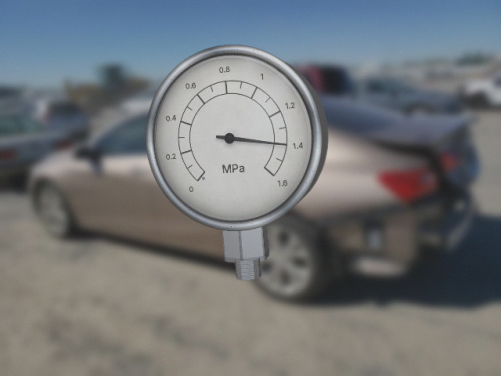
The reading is 1.4 MPa
